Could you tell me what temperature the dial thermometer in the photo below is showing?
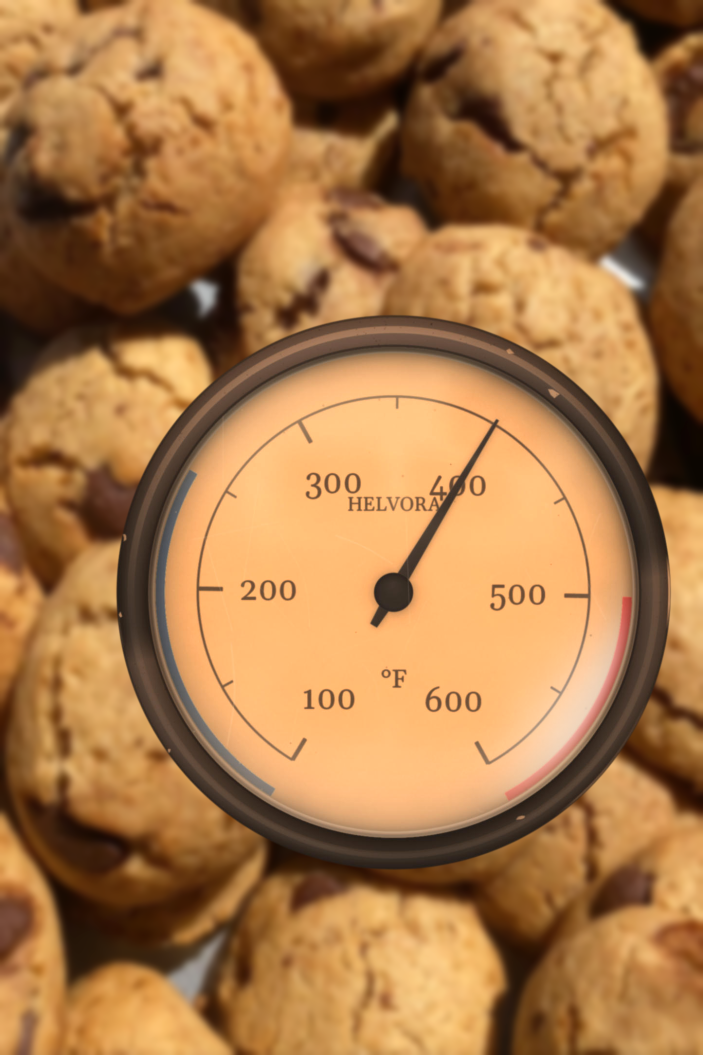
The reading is 400 °F
